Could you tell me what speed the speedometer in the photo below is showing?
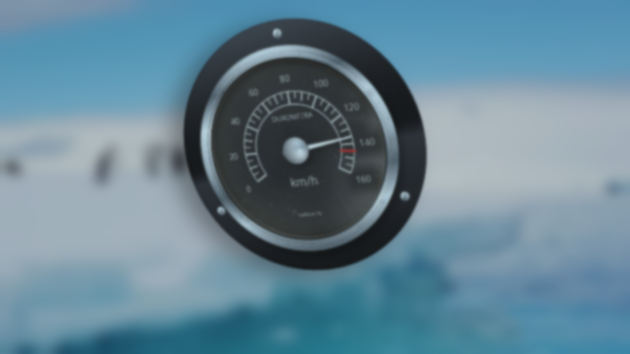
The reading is 135 km/h
